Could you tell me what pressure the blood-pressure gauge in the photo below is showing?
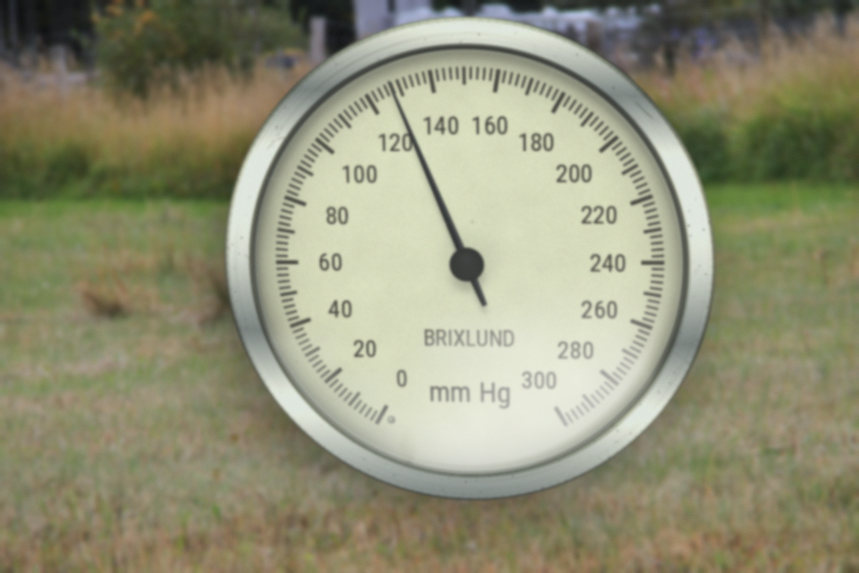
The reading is 128 mmHg
